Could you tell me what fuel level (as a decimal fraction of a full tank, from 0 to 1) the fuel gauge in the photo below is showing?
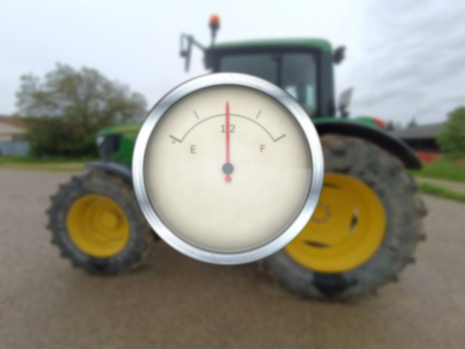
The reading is 0.5
